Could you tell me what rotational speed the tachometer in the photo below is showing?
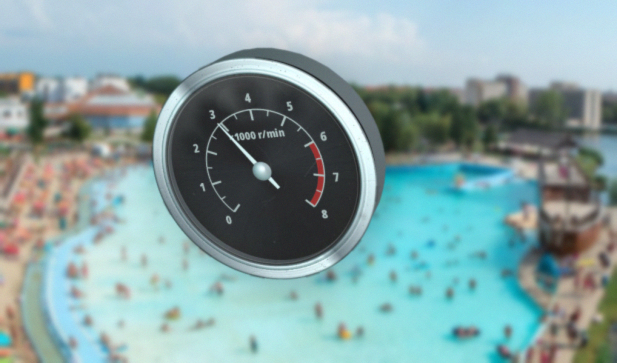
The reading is 3000 rpm
